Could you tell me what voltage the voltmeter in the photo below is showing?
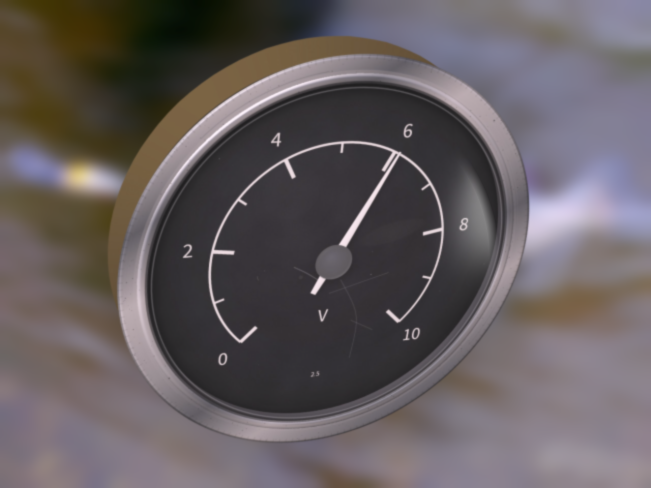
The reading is 6 V
